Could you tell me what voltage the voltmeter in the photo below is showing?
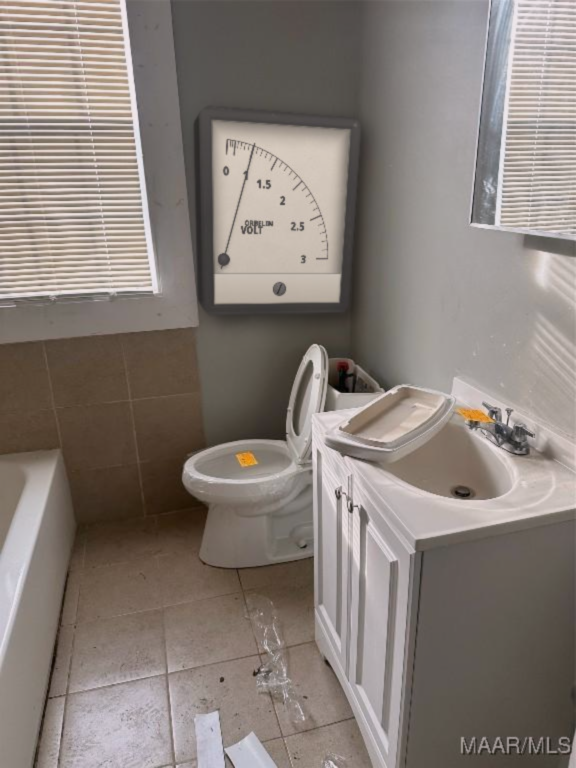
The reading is 1 V
